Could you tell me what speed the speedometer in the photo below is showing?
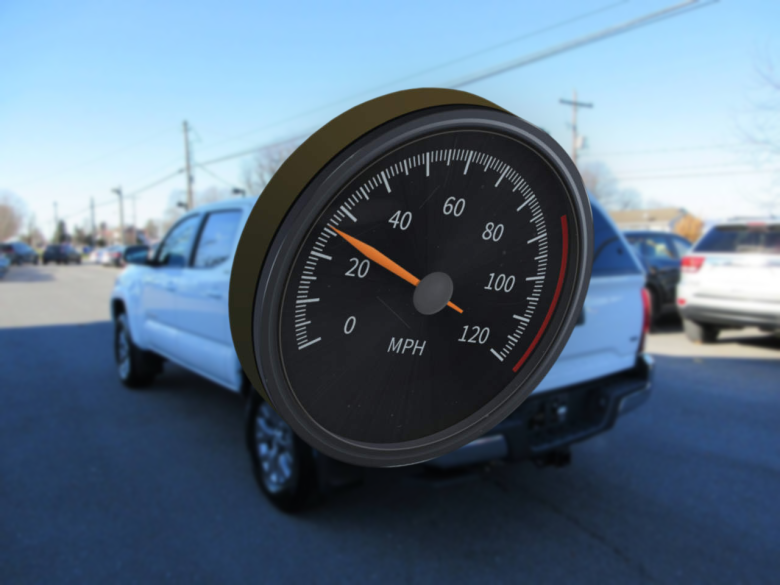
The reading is 26 mph
